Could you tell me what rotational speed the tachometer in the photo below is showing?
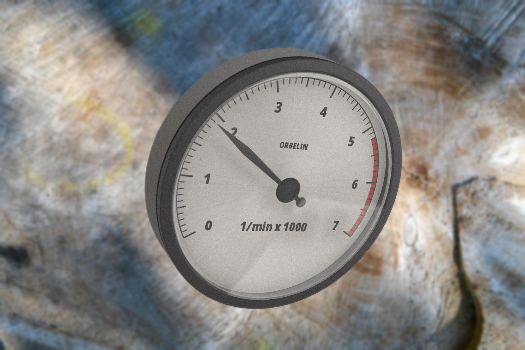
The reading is 1900 rpm
